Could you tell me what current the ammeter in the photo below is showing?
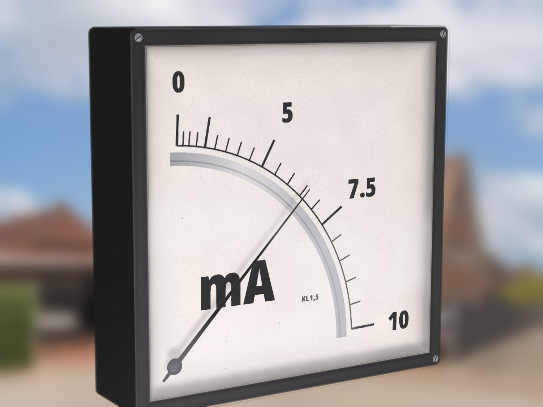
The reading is 6.5 mA
